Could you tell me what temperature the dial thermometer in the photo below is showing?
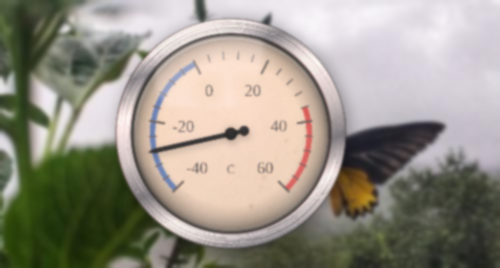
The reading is -28 °C
